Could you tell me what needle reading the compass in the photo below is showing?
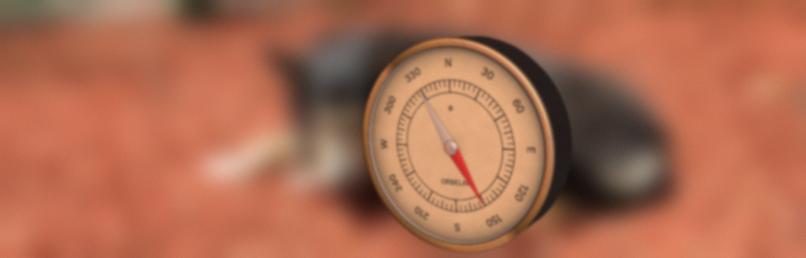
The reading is 150 °
